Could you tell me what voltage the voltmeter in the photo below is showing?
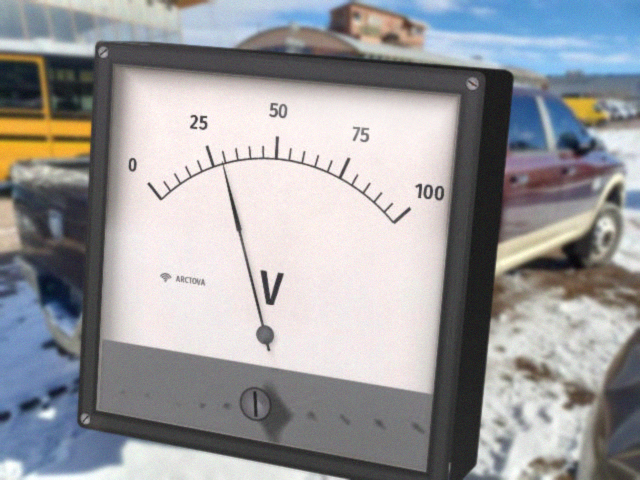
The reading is 30 V
